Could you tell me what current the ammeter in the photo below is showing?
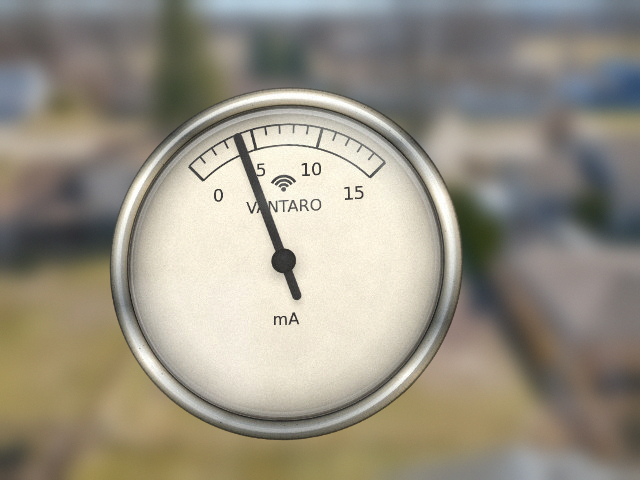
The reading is 4 mA
